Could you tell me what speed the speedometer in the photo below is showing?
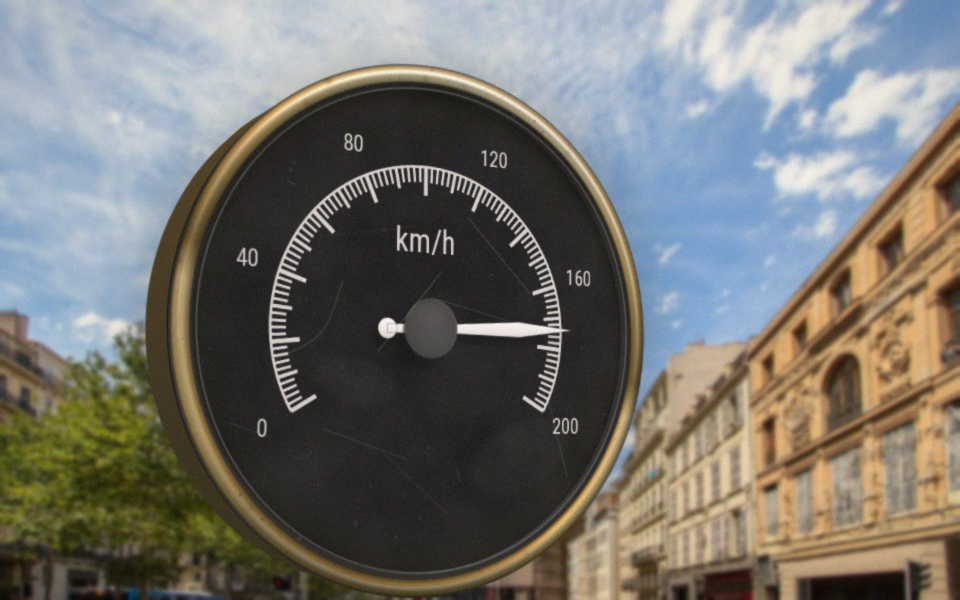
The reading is 174 km/h
